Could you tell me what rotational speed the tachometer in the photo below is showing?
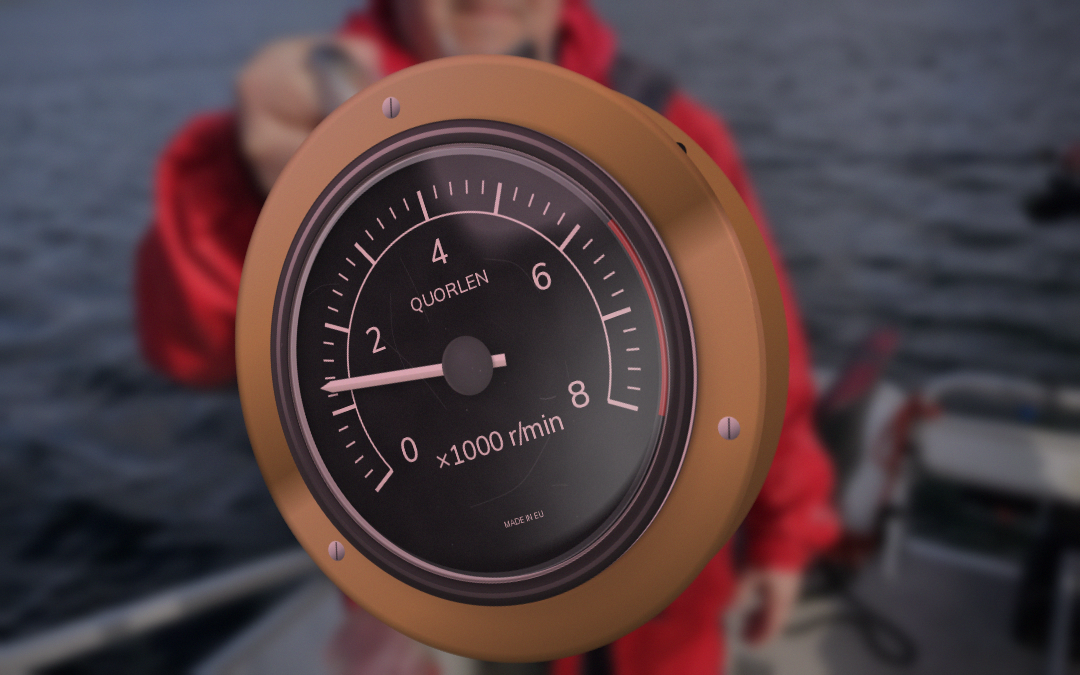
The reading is 1300 rpm
